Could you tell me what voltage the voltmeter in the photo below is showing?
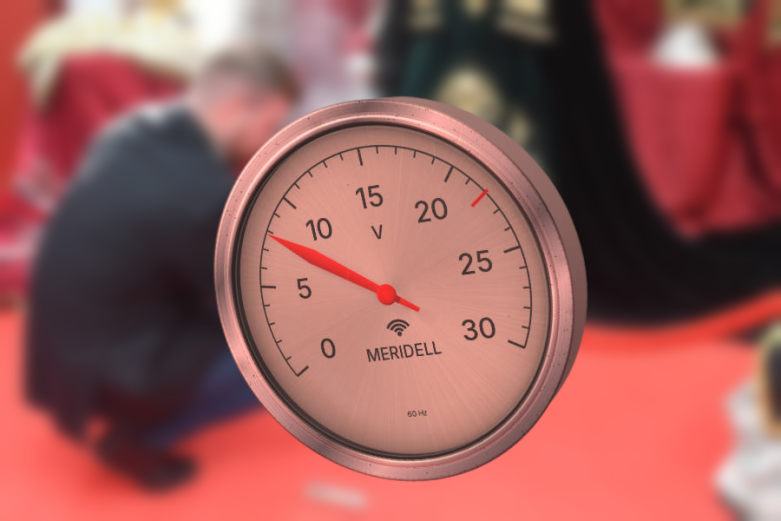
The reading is 8 V
